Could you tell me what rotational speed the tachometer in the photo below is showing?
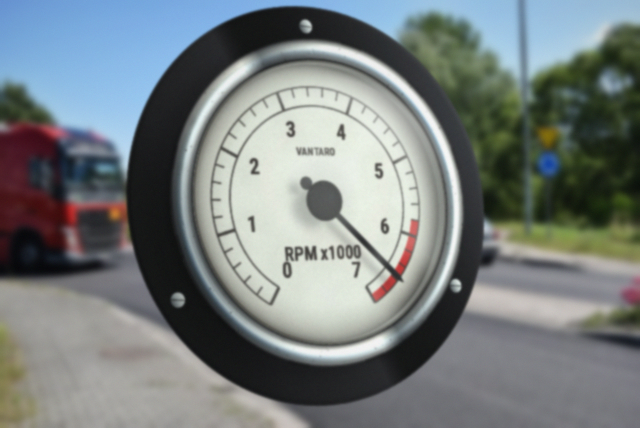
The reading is 6600 rpm
